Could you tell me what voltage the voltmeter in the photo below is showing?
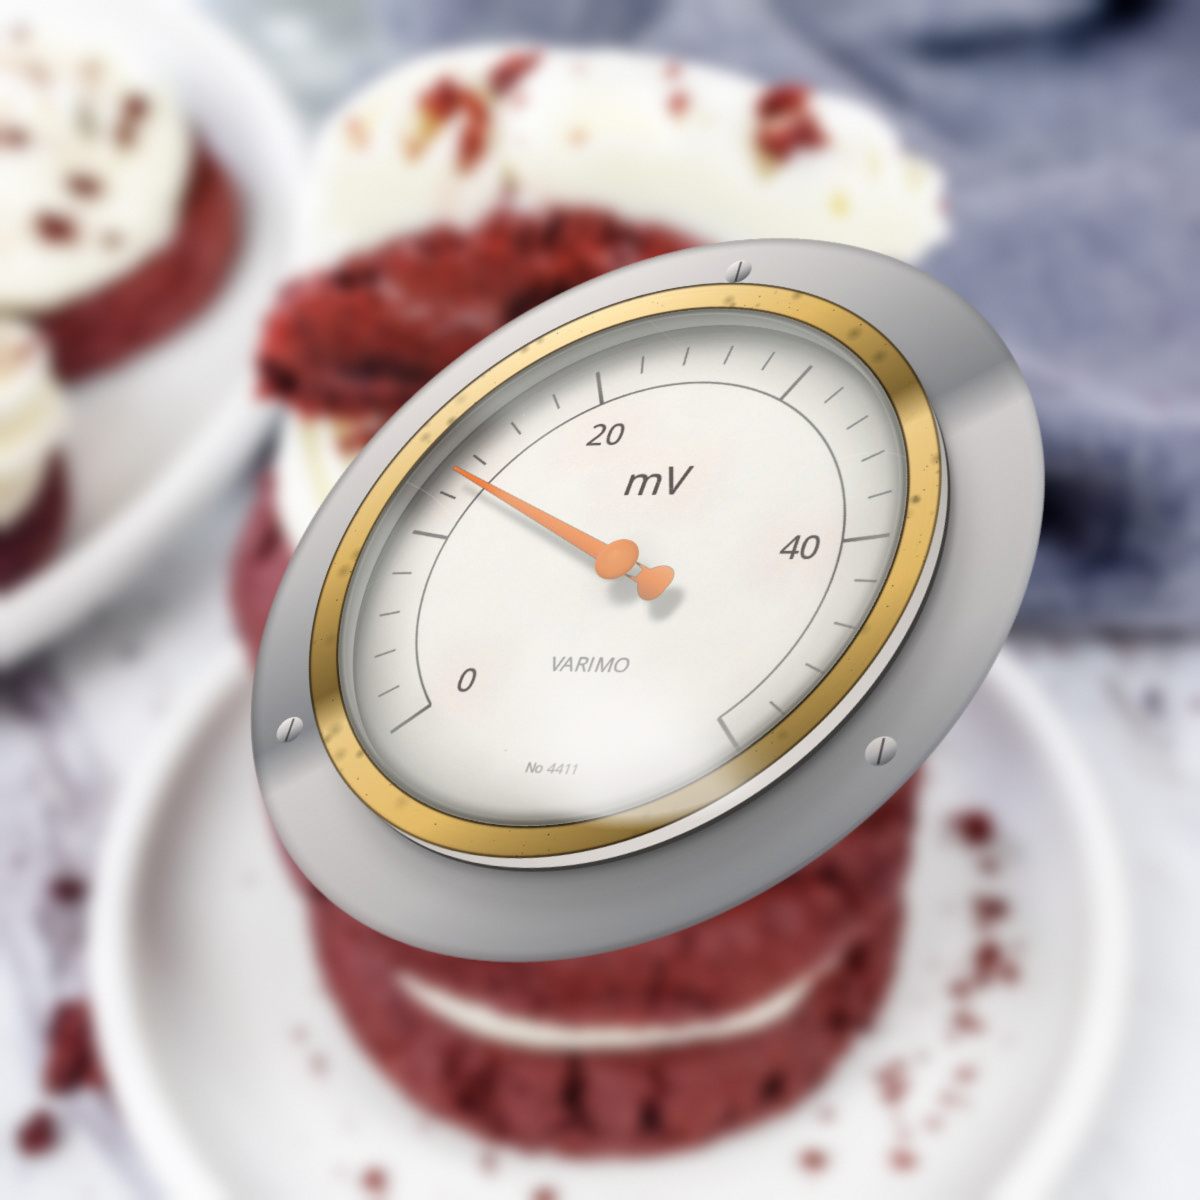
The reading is 13 mV
